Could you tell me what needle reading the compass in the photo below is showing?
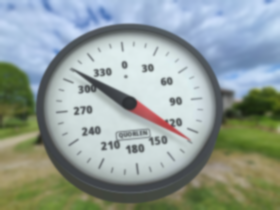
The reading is 130 °
